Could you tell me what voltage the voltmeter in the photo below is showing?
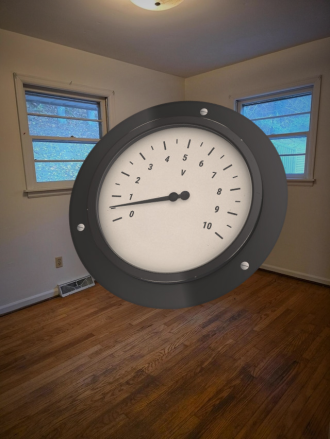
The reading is 0.5 V
